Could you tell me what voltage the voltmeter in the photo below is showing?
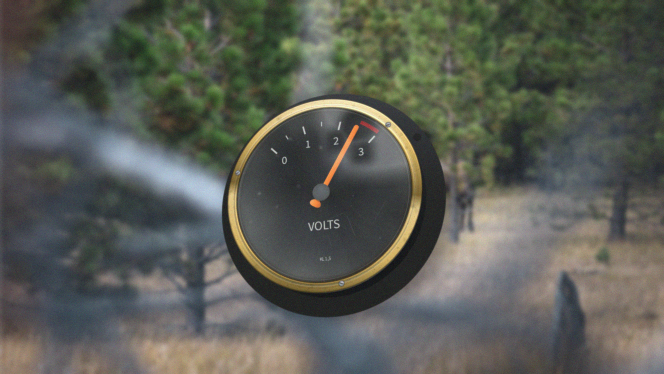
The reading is 2.5 V
